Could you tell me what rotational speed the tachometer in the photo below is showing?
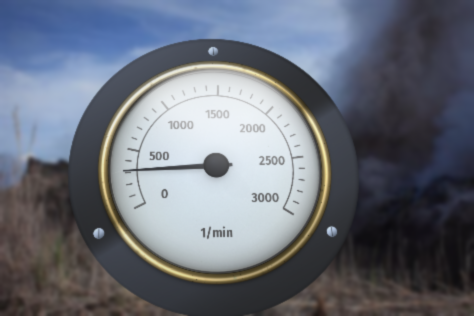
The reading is 300 rpm
